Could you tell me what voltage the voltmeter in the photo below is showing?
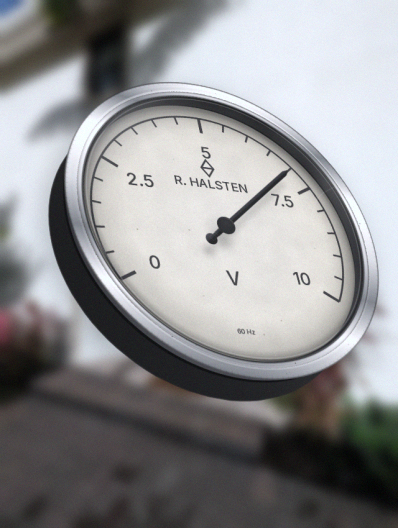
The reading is 7 V
